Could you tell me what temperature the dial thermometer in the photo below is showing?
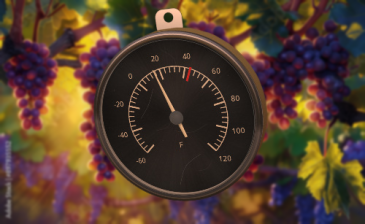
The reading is 16 °F
